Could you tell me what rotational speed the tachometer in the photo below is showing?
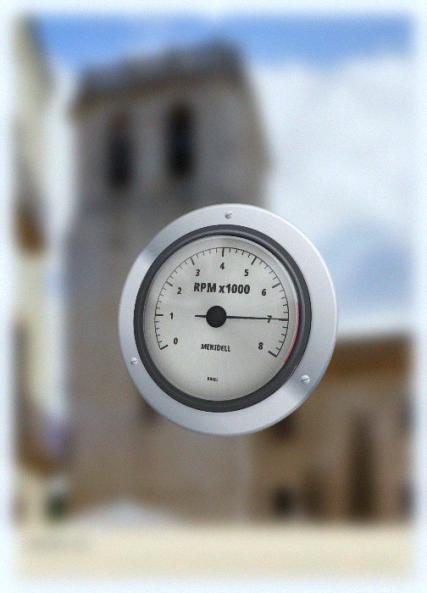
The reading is 7000 rpm
